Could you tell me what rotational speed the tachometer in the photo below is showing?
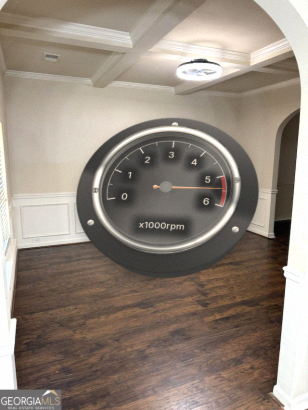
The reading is 5500 rpm
